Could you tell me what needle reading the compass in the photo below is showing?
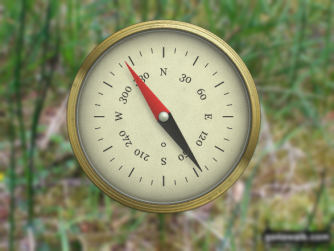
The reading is 325 °
